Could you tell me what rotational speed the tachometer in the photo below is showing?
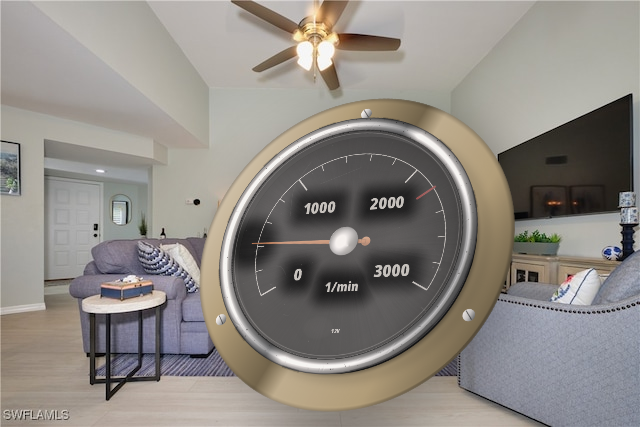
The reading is 400 rpm
